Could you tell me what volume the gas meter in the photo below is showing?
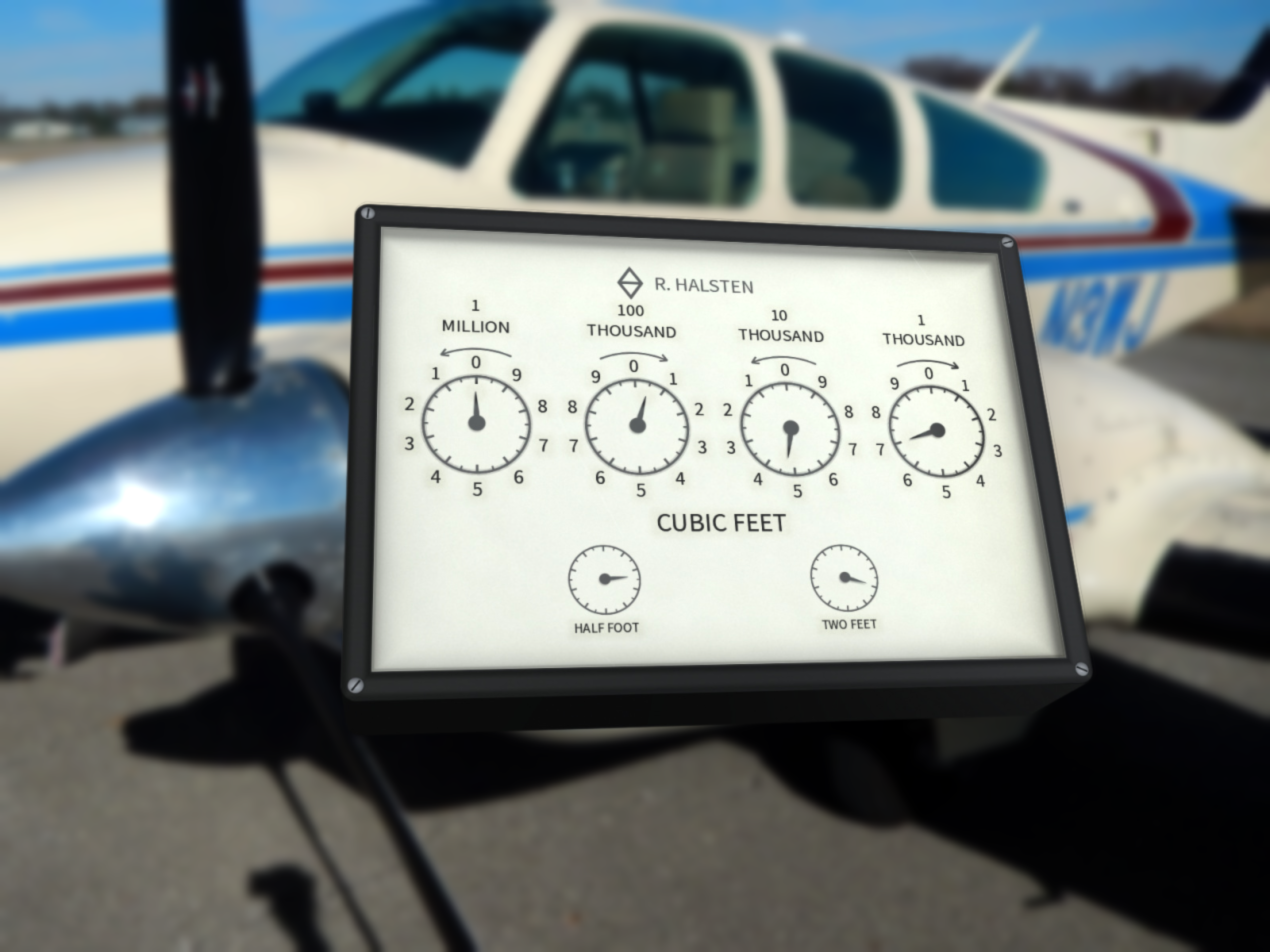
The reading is 4700 ft³
